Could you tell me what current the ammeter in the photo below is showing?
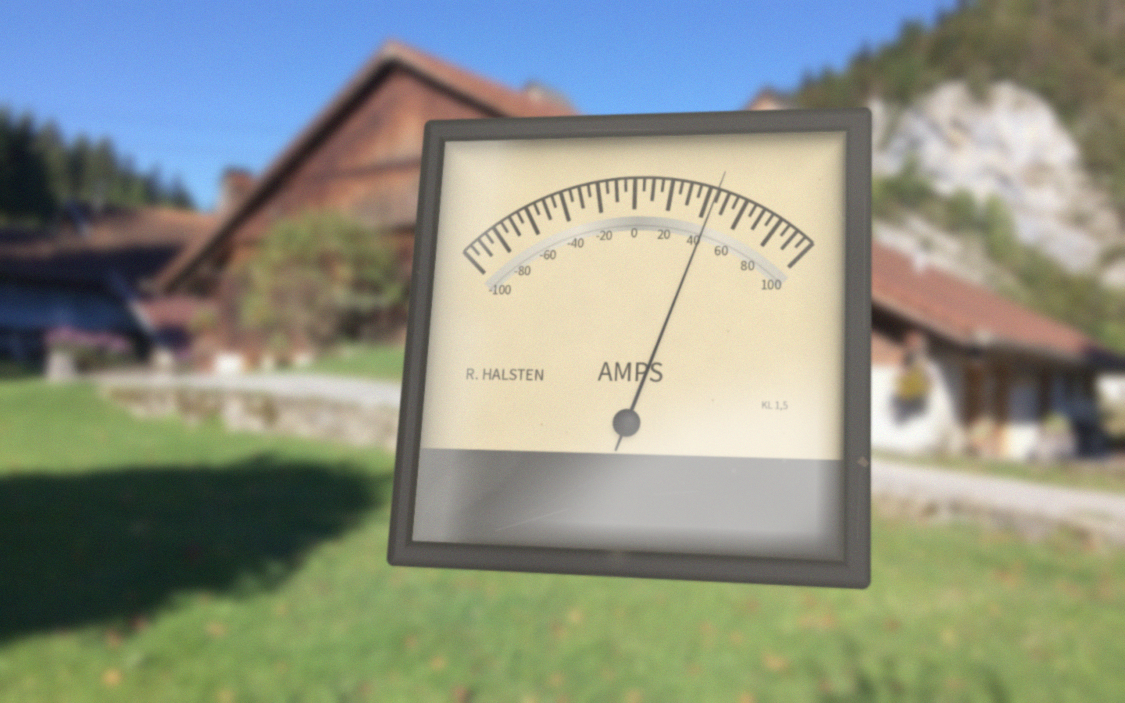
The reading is 45 A
